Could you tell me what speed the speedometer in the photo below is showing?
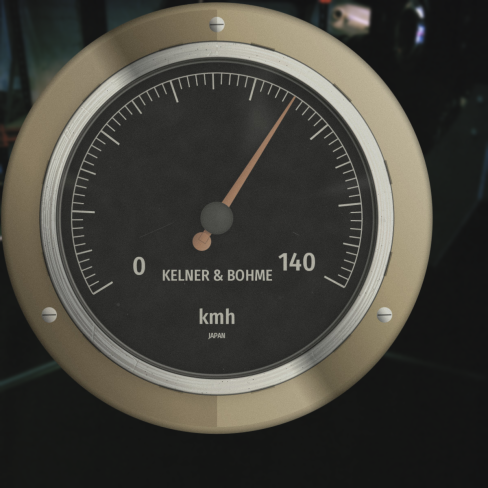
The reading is 90 km/h
